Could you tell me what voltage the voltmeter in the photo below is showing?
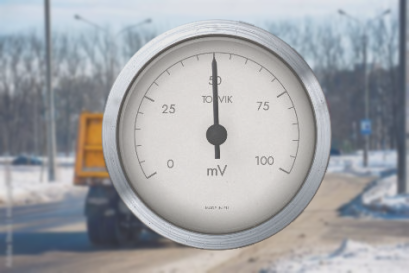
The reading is 50 mV
